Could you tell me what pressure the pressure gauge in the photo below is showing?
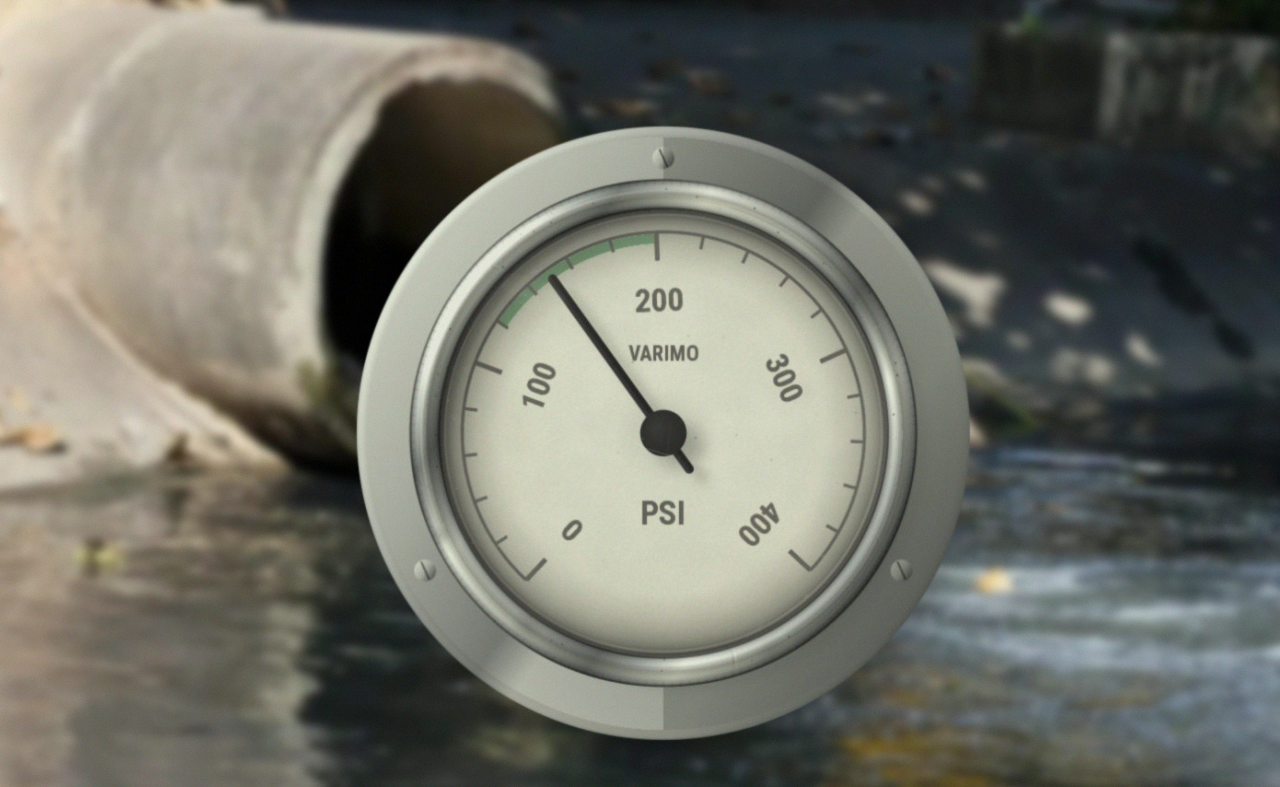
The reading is 150 psi
